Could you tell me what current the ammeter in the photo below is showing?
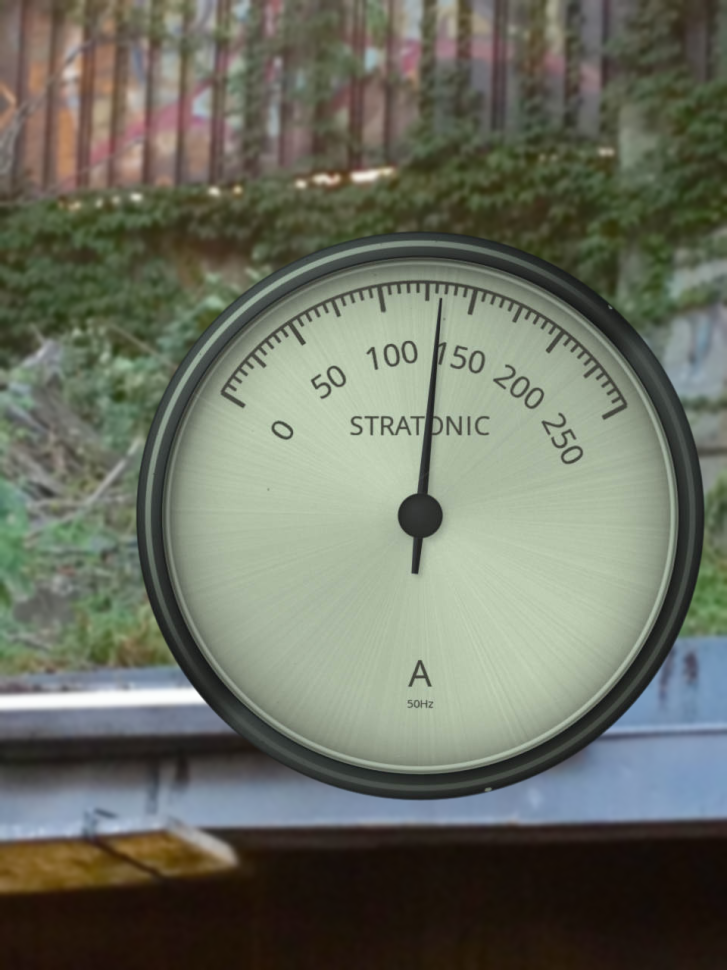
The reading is 132.5 A
